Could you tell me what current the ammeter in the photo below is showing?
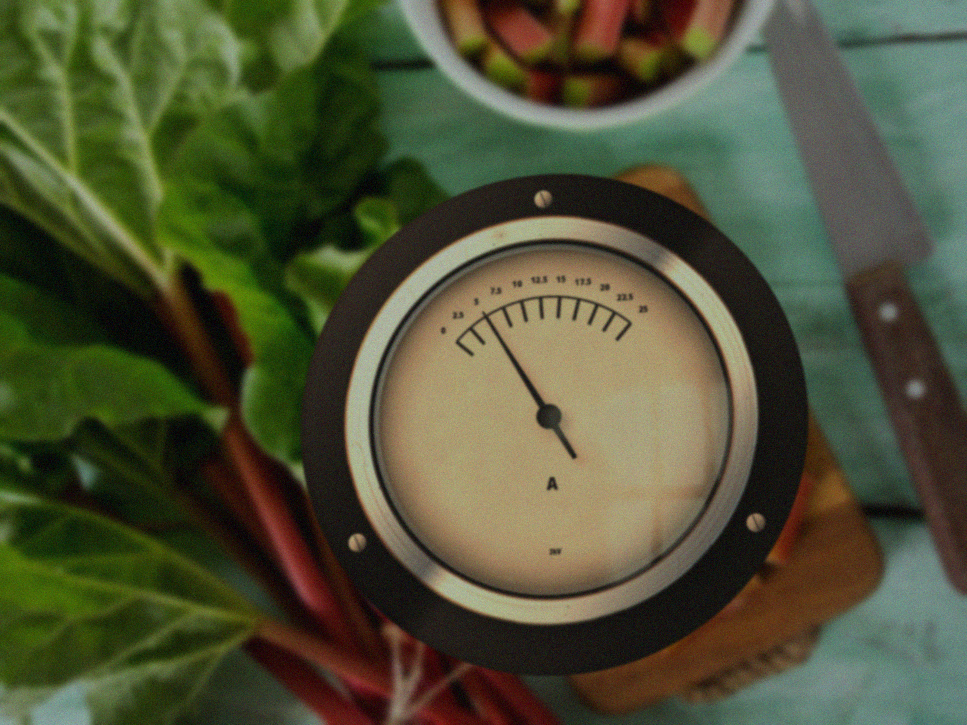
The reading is 5 A
